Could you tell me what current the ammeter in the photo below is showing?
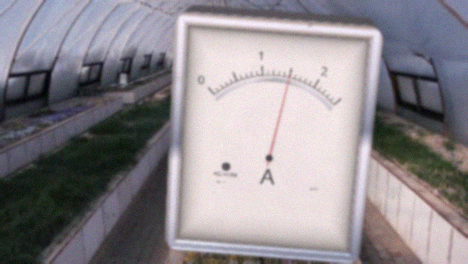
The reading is 1.5 A
